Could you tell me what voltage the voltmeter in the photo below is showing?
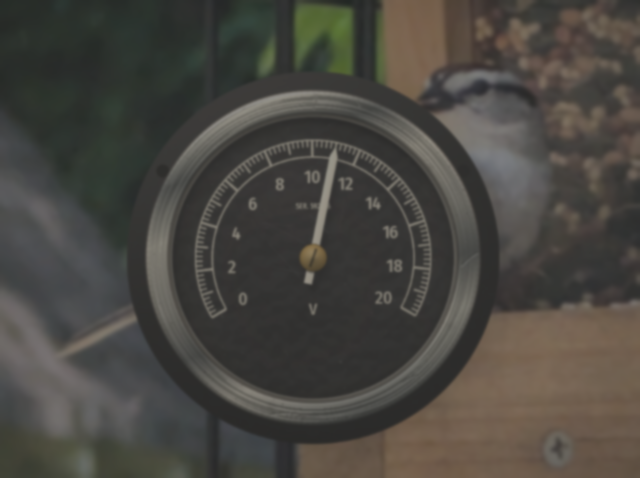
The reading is 11 V
